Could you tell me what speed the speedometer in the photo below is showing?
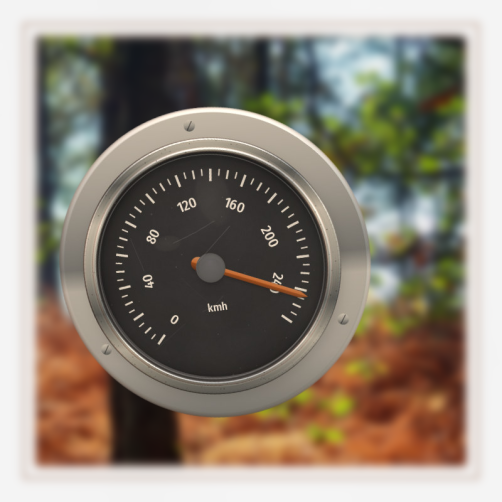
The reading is 242.5 km/h
